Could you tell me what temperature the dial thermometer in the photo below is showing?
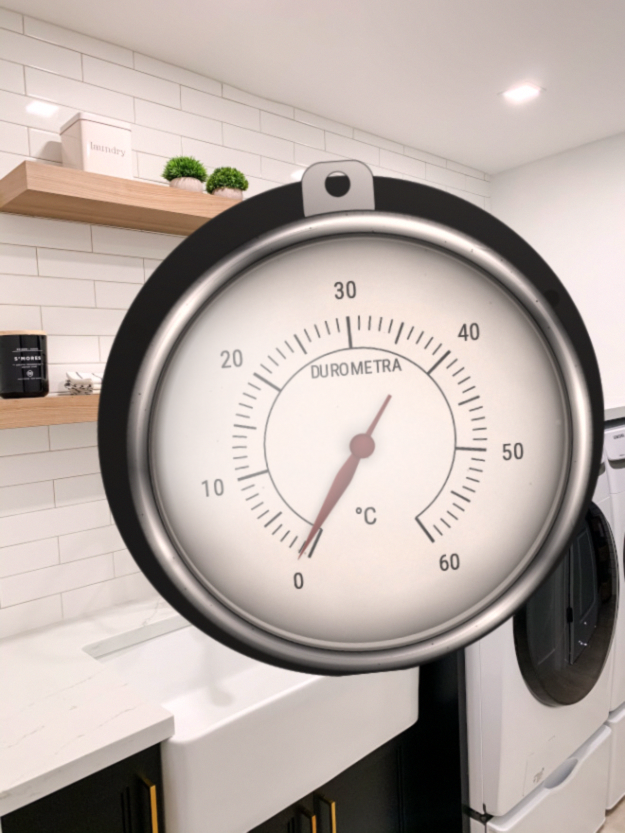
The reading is 1 °C
